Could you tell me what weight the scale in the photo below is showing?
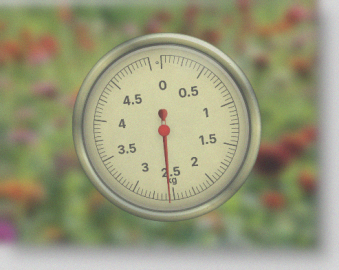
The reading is 2.55 kg
